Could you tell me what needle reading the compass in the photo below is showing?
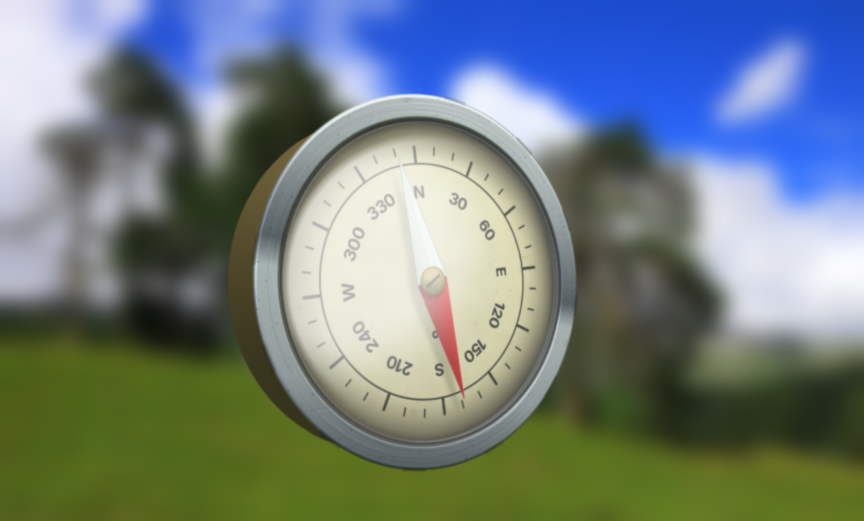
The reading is 170 °
